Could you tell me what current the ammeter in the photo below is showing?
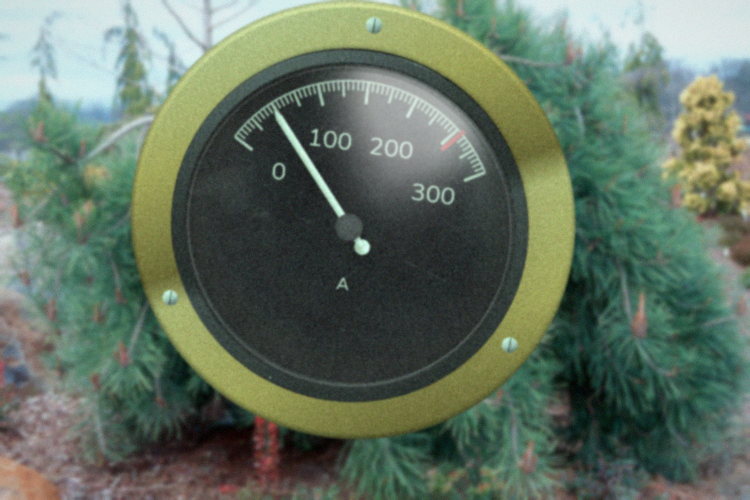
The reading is 50 A
